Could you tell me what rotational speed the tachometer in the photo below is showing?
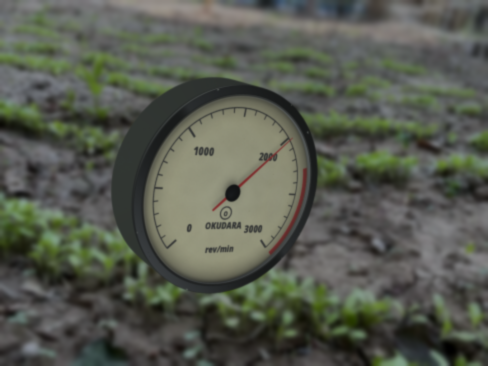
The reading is 2000 rpm
